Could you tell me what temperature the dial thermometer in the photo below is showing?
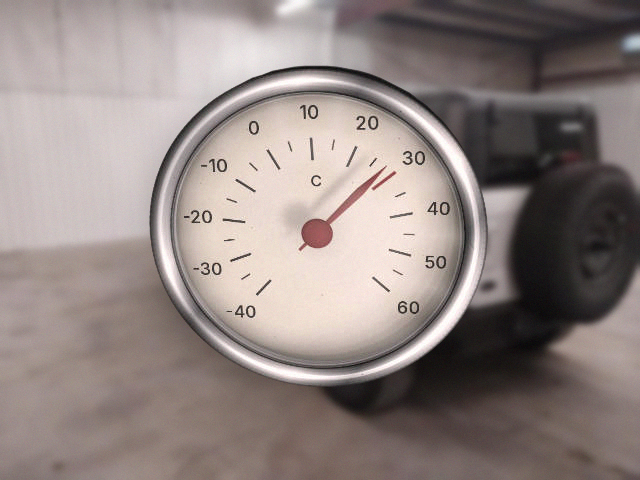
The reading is 27.5 °C
